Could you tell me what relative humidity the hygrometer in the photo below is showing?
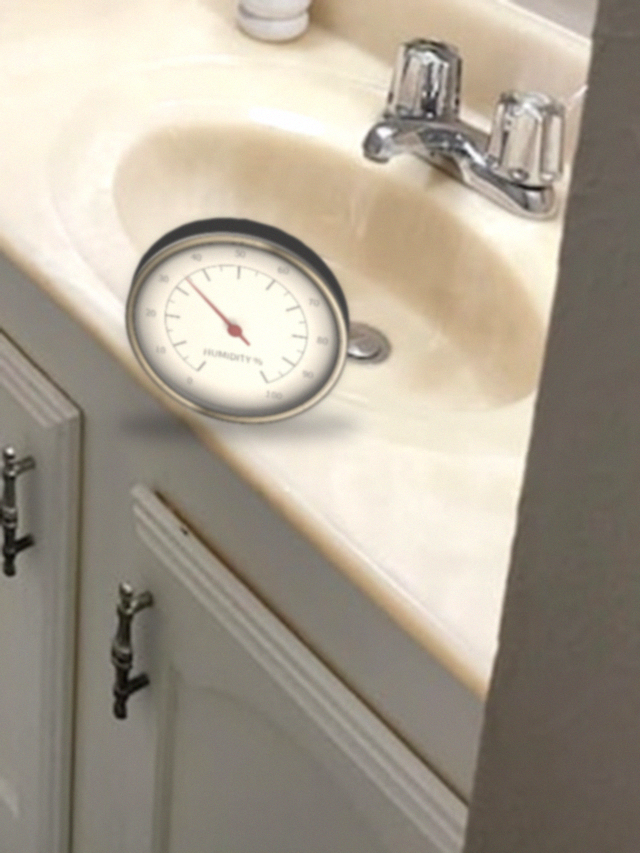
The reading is 35 %
